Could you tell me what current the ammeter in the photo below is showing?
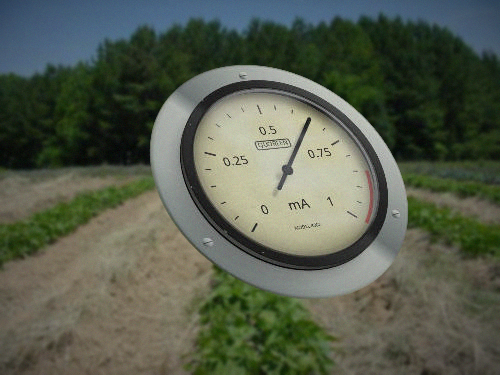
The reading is 0.65 mA
